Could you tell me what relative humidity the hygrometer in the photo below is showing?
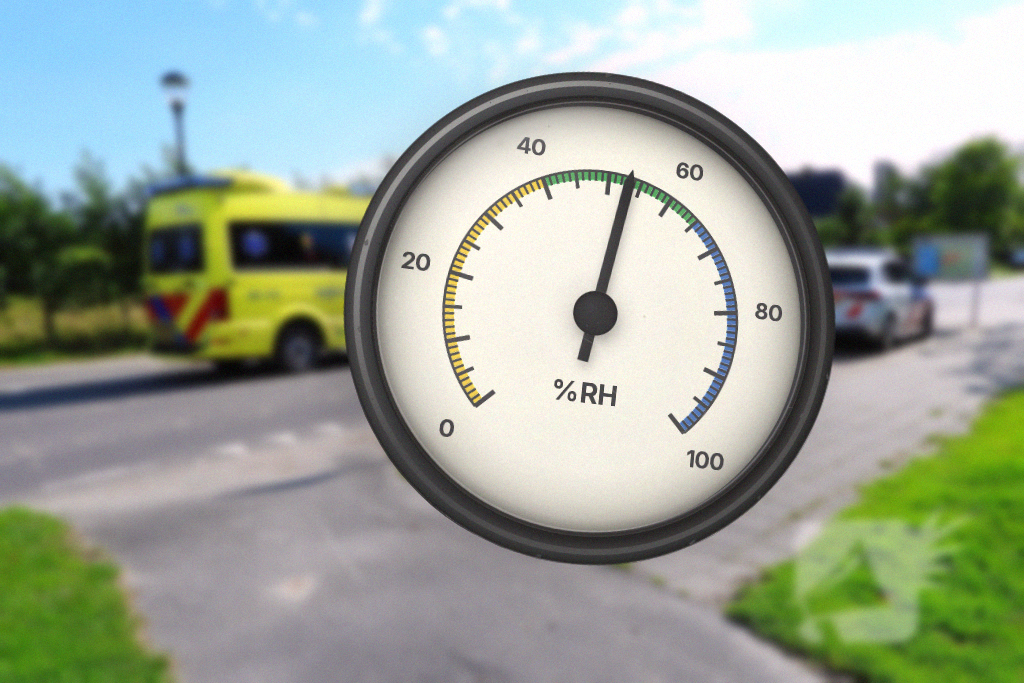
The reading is 53 %
